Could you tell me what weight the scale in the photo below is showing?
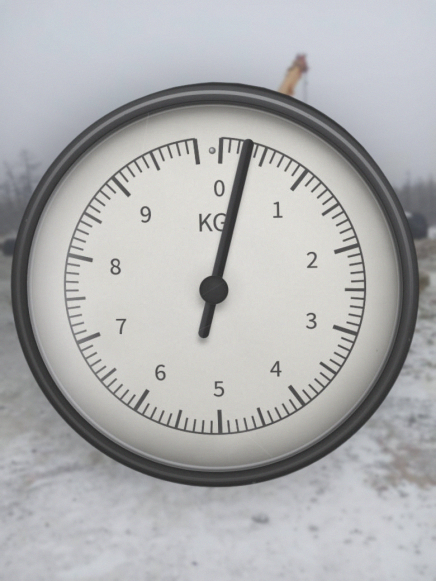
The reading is 0.3 kg
